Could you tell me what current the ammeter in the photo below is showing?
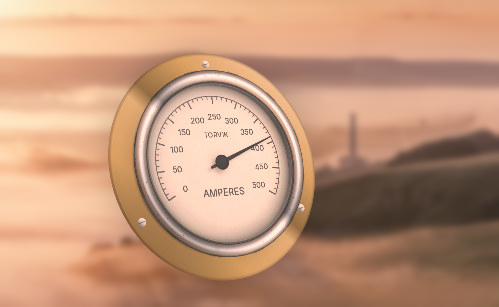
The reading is 390 A
